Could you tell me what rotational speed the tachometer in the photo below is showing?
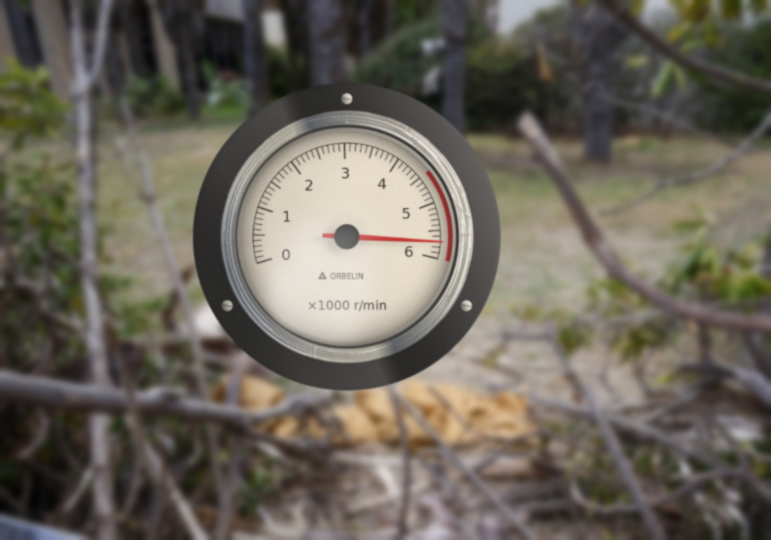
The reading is 5700 rpm
